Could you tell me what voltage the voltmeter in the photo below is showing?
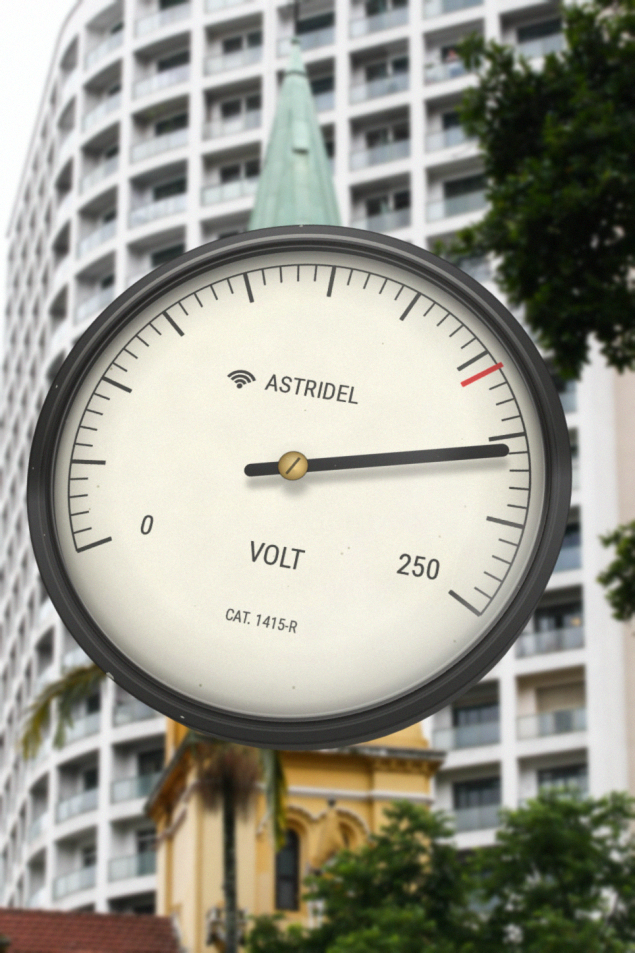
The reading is 205 V
